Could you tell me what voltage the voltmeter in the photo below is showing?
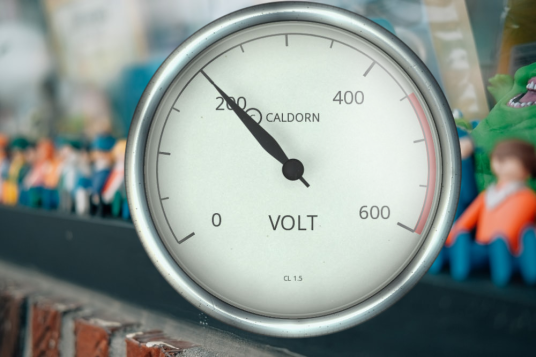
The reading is 200 V
